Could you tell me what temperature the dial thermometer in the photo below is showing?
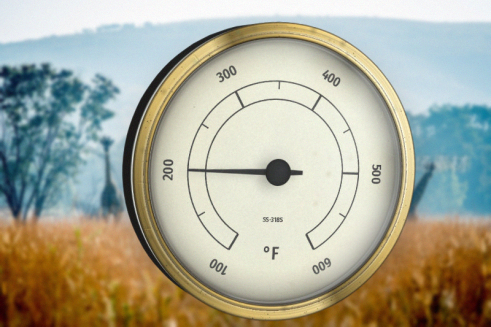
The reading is 200 °F
